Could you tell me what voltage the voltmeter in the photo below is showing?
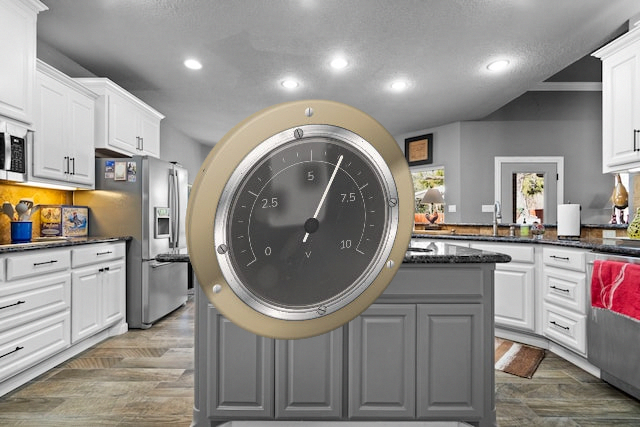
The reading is 6 V
